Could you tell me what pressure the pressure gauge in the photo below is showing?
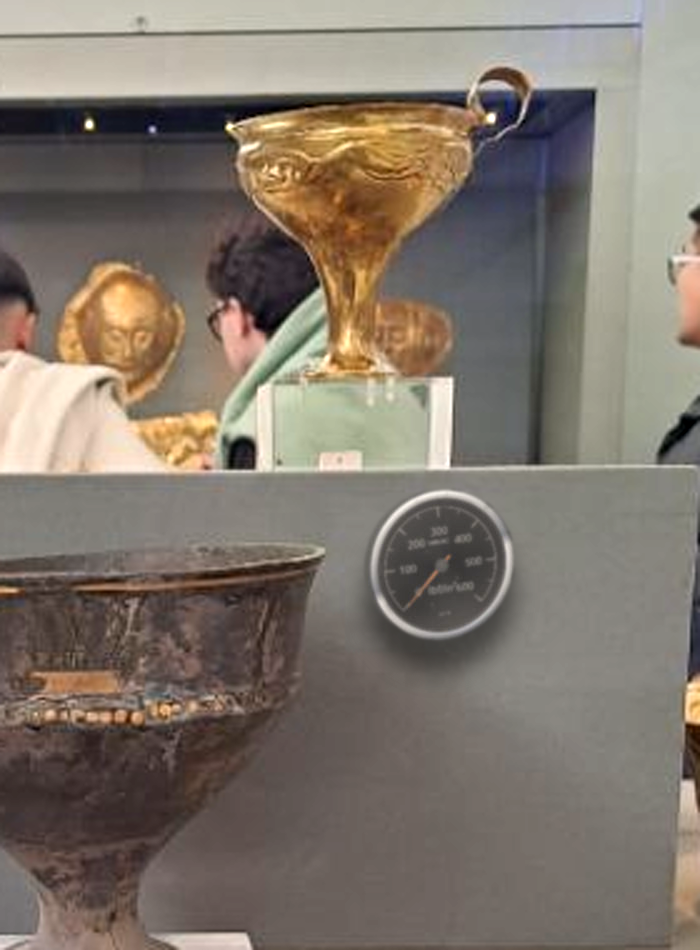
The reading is 0 psi
